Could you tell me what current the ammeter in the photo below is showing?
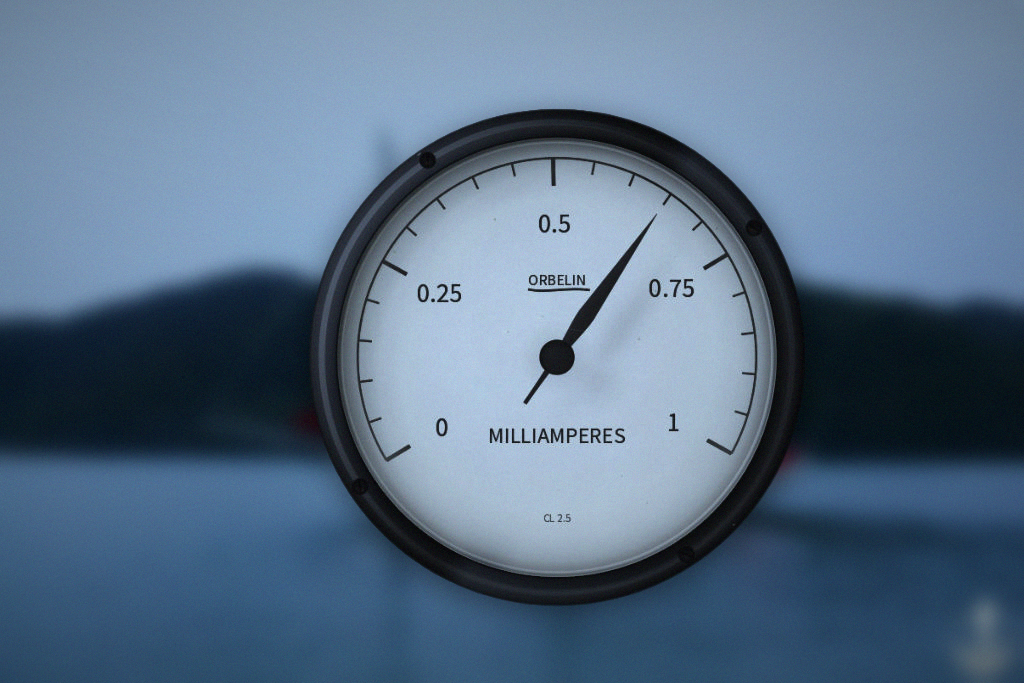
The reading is 0.65 mA
